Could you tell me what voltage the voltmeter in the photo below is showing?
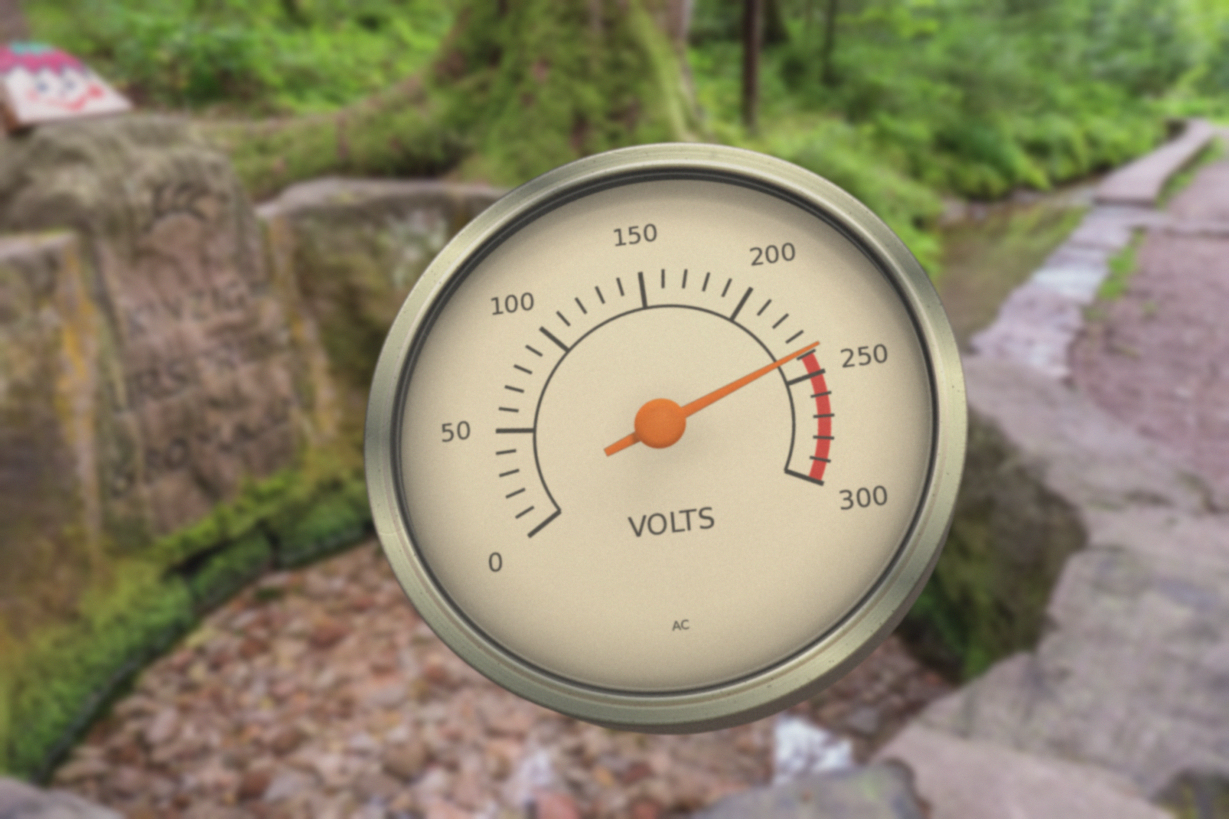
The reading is 240 V
